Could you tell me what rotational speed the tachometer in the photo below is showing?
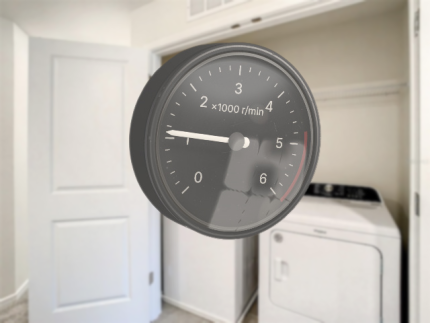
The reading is 1100 rpm
